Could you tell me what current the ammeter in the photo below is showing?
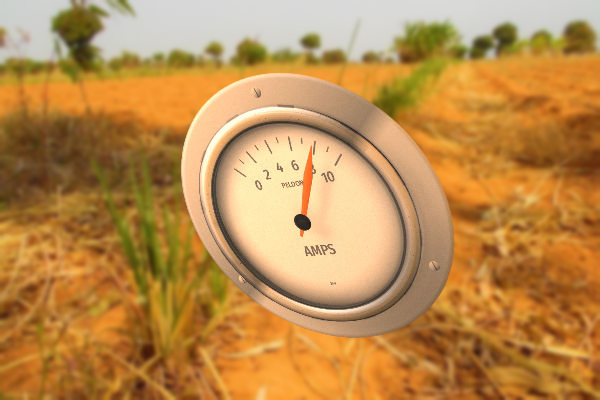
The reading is 8 A
